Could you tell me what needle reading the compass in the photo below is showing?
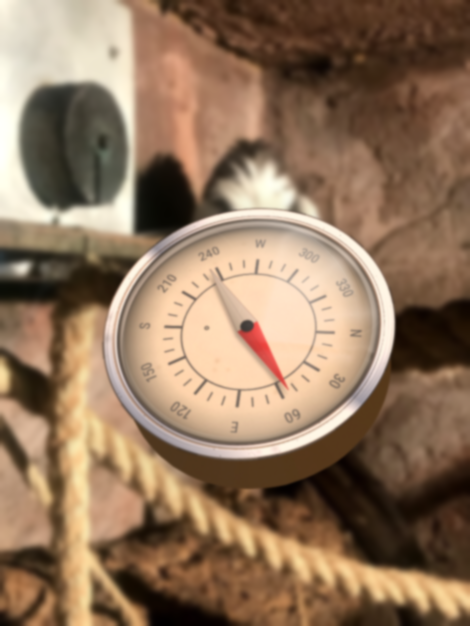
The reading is 55 °
